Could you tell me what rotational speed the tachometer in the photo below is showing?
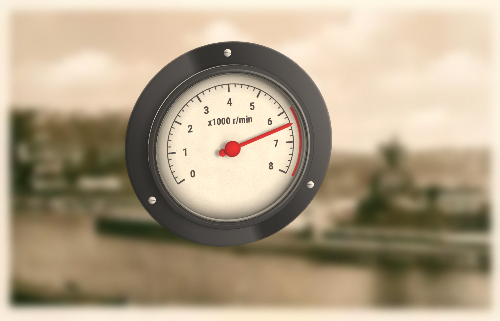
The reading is 6400 rpm
